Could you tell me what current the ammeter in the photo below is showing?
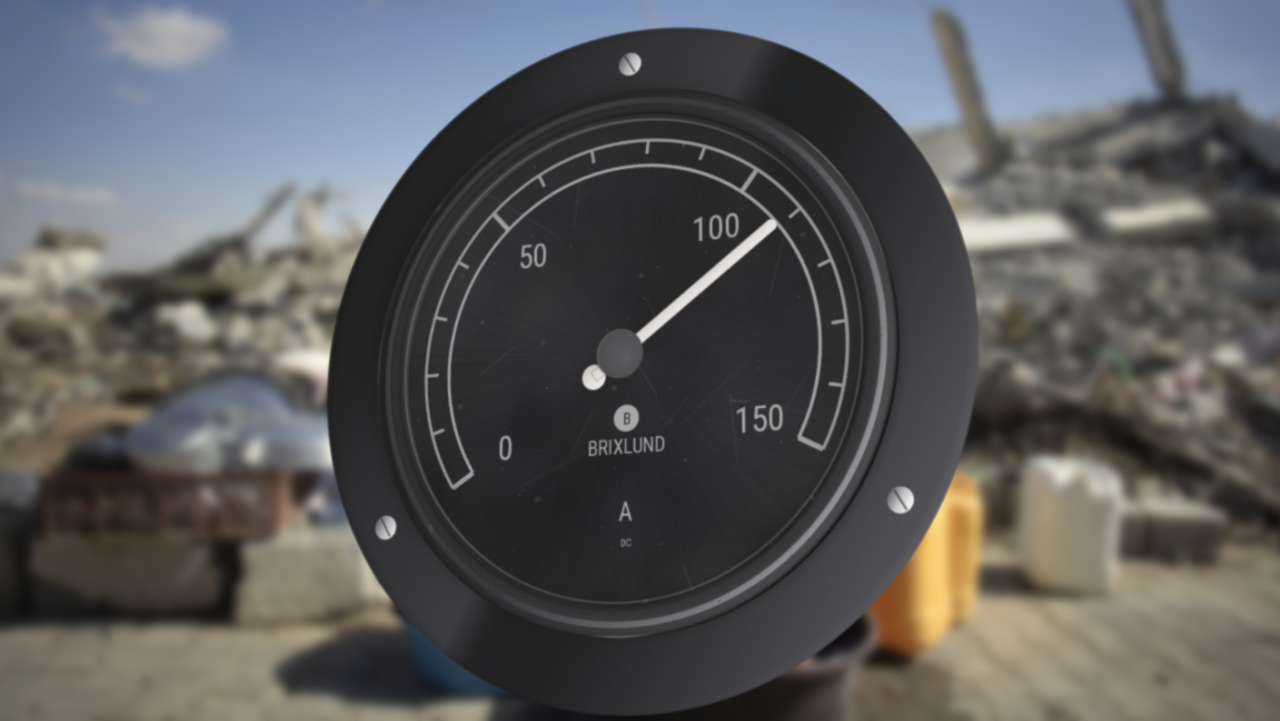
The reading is 110 A
